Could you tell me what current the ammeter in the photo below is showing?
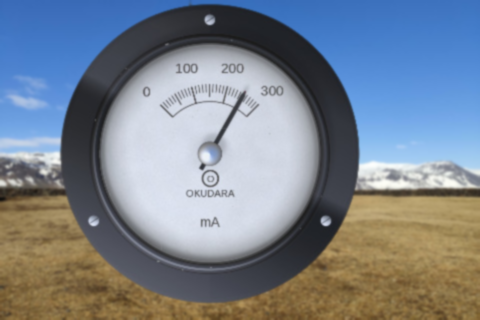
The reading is 250 mA
